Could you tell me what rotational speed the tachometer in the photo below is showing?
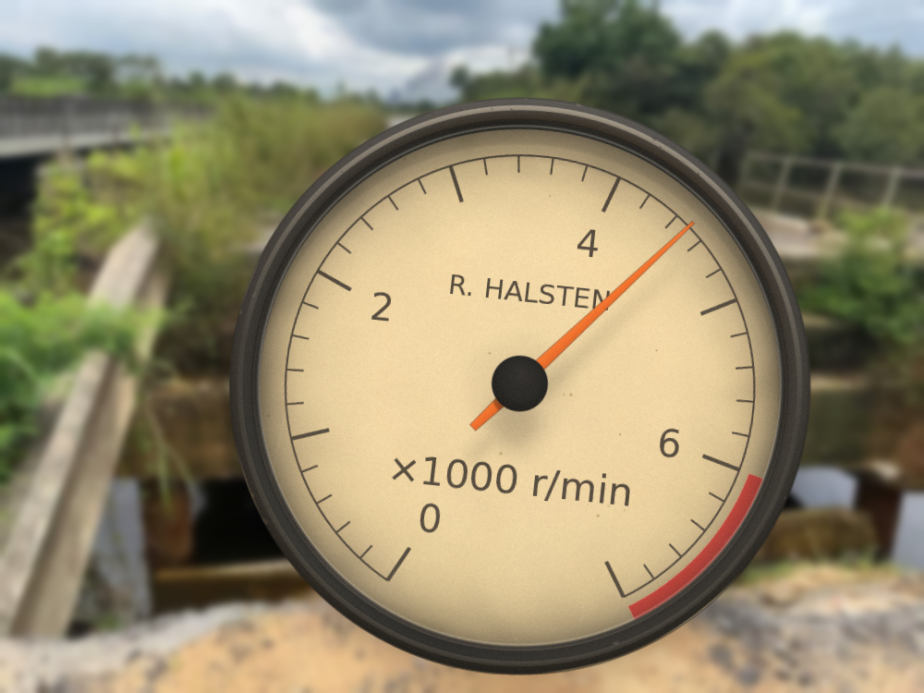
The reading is 4500 rpm
